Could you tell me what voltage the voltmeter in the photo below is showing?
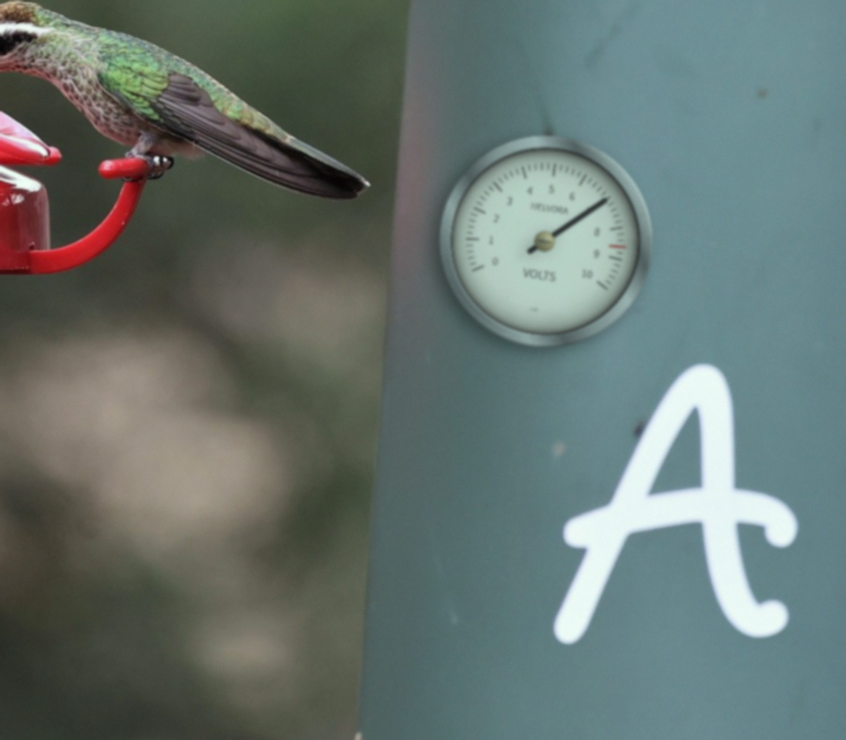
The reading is 7 V
